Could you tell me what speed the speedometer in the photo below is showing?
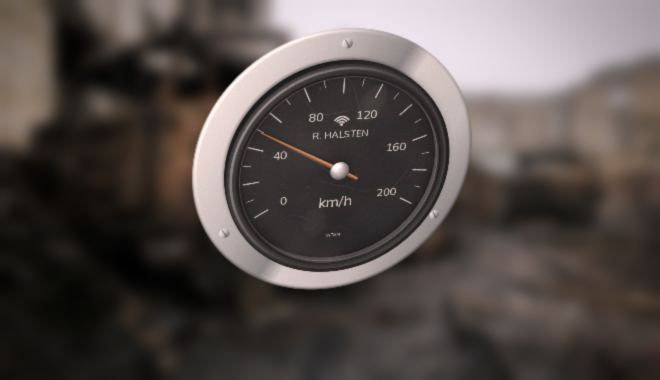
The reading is 50 km/h
